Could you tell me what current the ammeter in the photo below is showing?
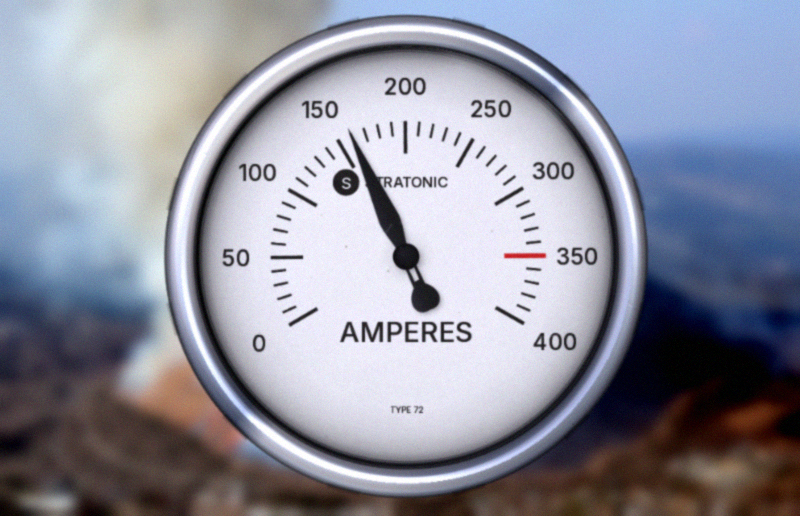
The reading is 160 A
